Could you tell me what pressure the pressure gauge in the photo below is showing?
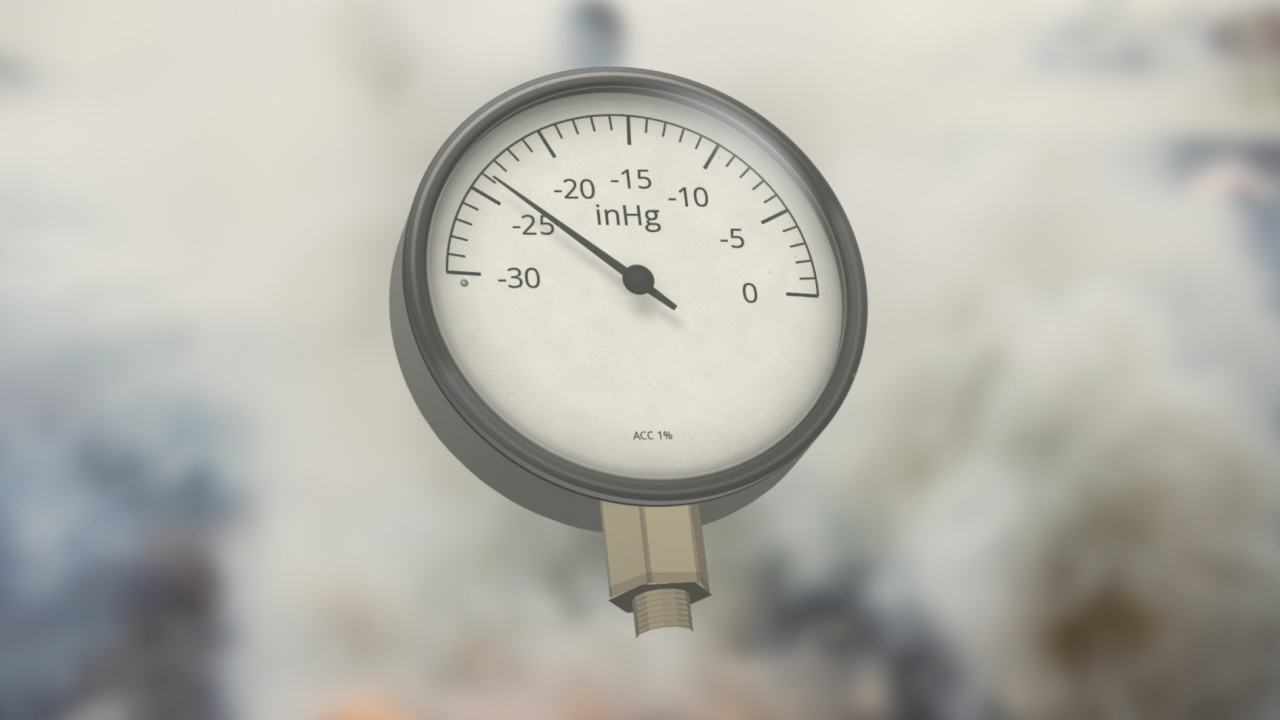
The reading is -24 inHg
